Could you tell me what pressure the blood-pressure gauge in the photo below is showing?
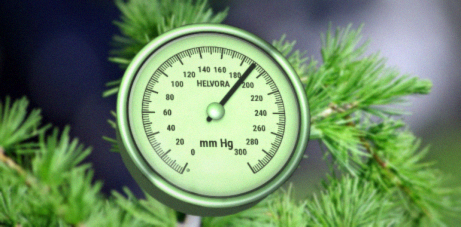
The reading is 190 mmHg
